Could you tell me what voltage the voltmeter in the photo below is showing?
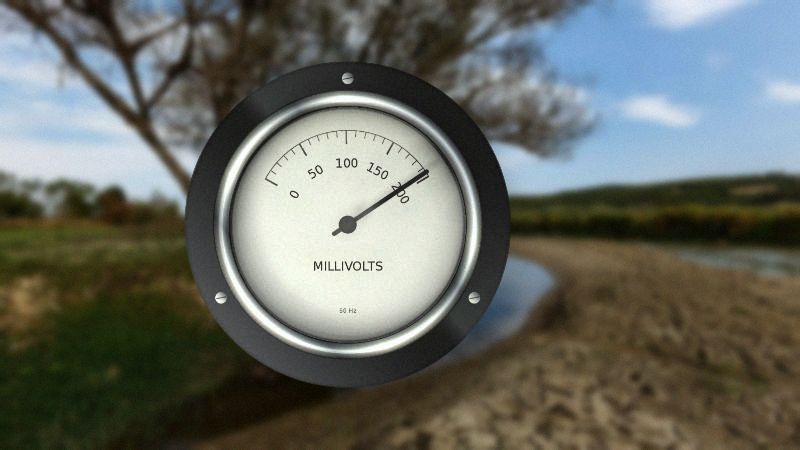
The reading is 195 mV
